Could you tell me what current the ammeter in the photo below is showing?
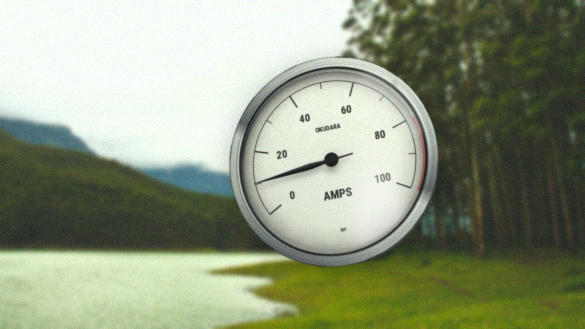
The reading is 10 A
